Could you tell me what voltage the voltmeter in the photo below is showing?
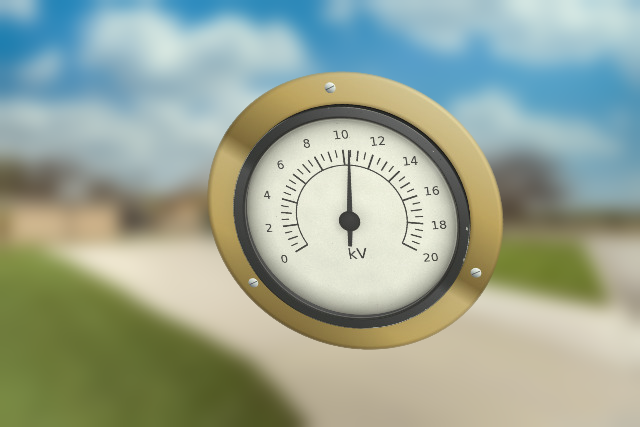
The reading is 10.5 kV
